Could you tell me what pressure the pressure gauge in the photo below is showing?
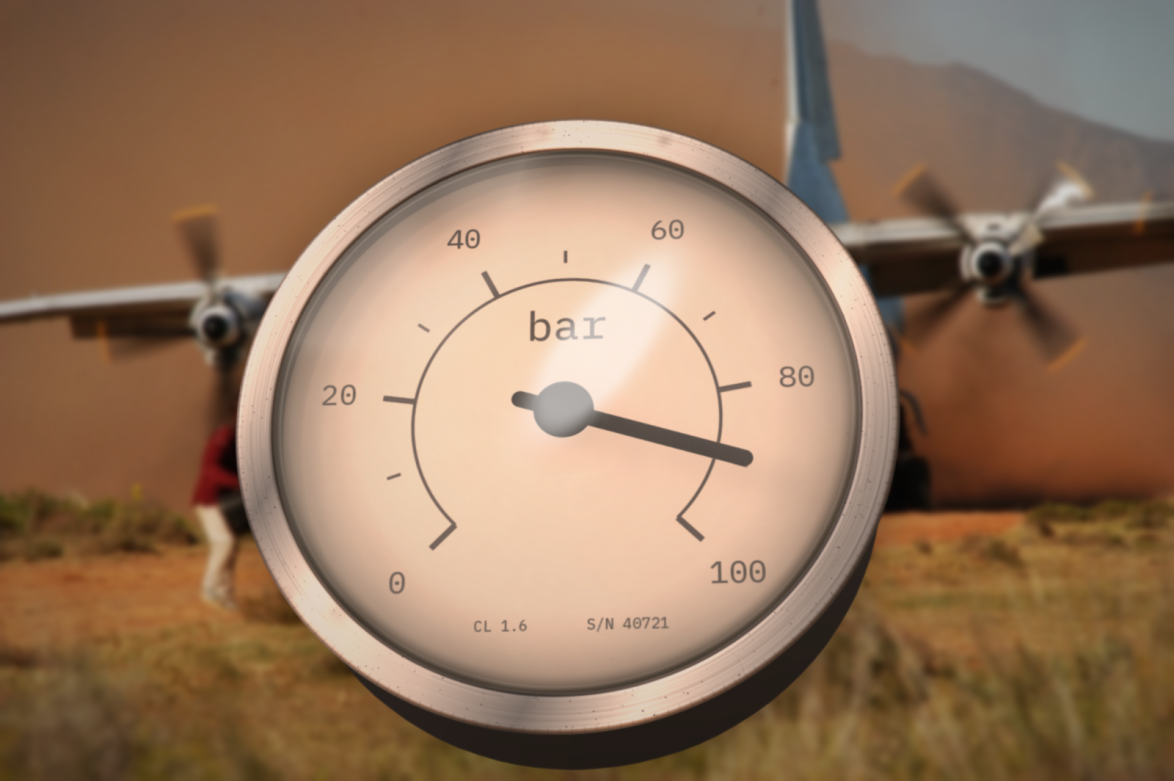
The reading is 90 bar
